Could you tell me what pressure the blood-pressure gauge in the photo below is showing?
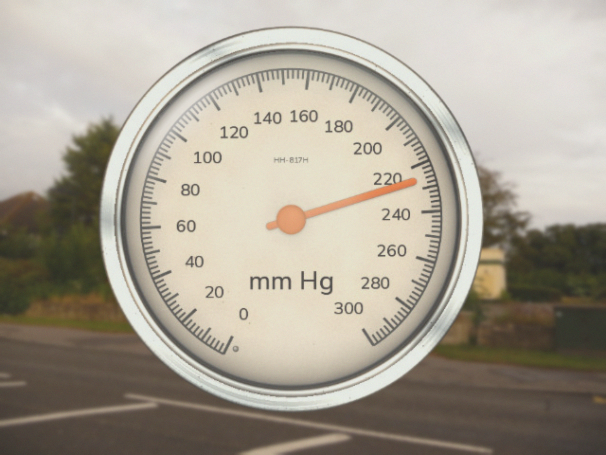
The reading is 226 mmHg
